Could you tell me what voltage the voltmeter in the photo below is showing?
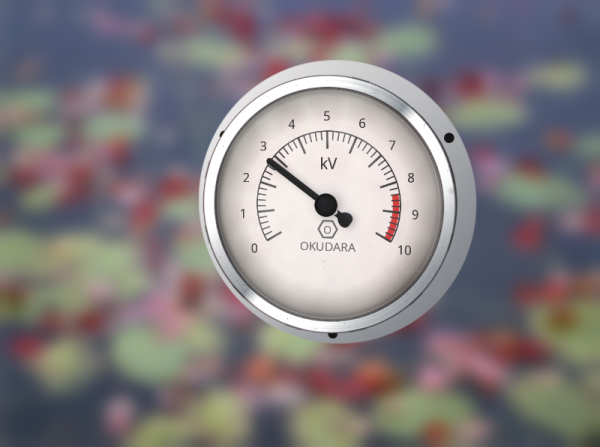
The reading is 2.8 kV
